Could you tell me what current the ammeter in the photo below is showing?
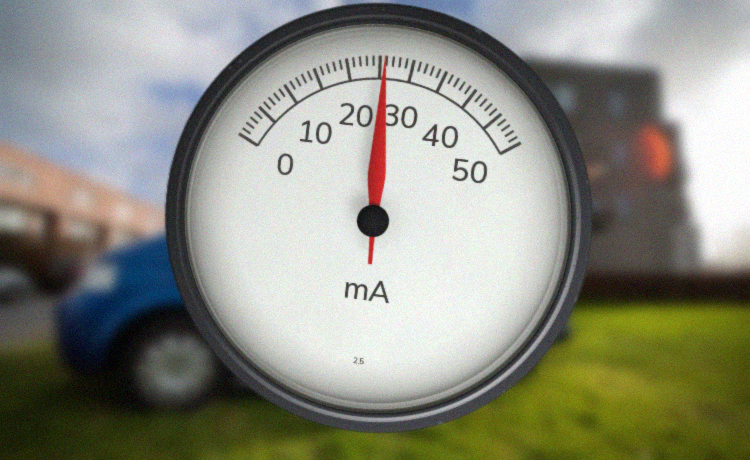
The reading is 26 mA
